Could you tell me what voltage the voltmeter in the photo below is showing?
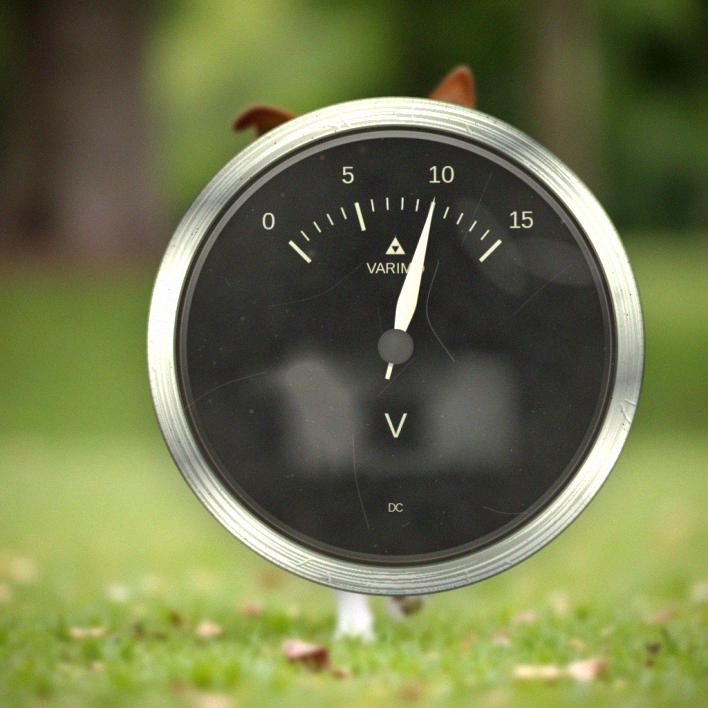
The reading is 10 V
